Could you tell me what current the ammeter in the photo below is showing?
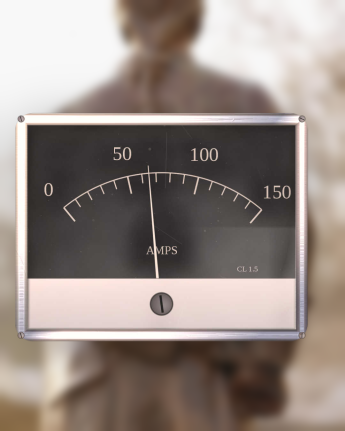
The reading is 65 A
